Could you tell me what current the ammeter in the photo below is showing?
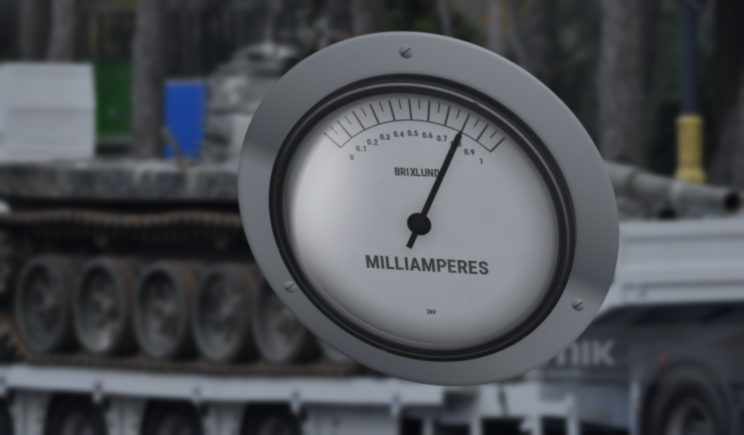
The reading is 0.8 mA
